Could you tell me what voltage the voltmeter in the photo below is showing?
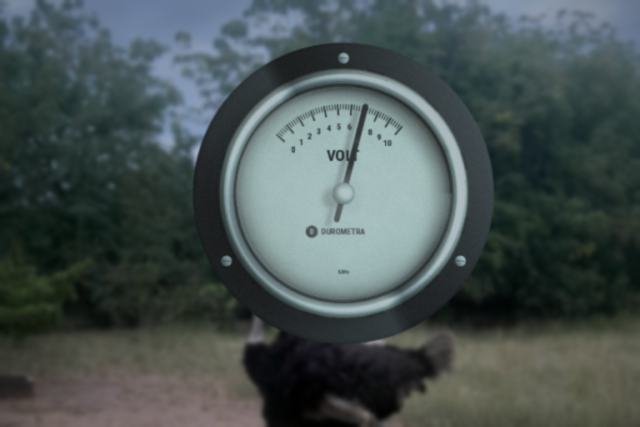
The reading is 7 V
